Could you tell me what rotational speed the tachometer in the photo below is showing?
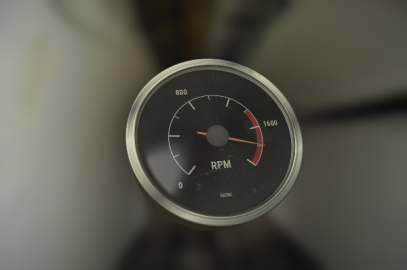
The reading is 1800 rpm
